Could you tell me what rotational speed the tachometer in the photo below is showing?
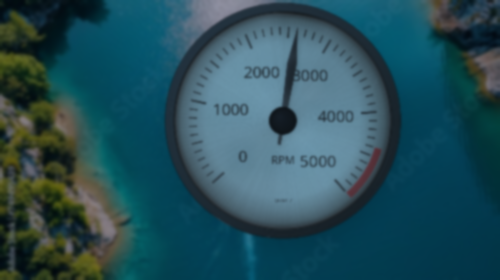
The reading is 2600 rpm
